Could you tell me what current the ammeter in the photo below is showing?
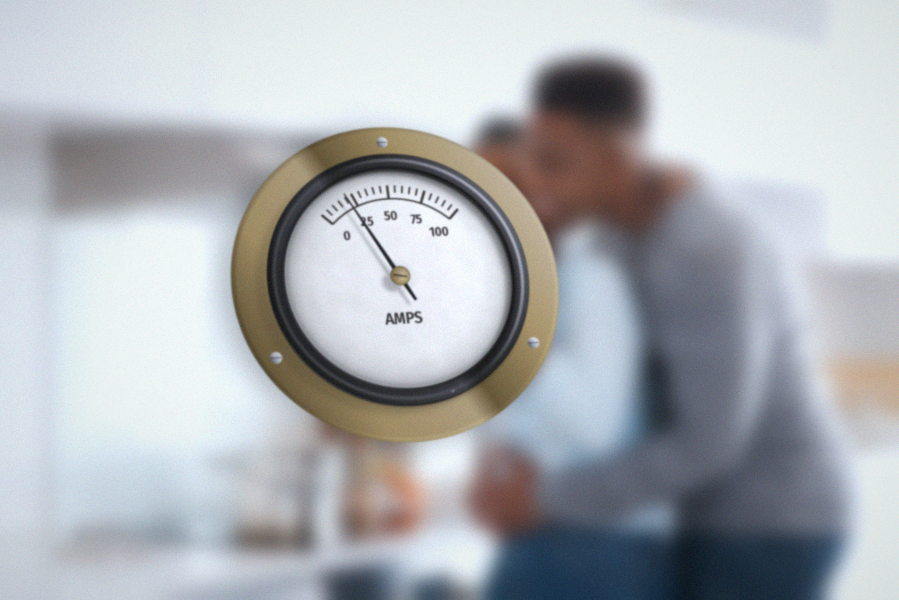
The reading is 20 A
